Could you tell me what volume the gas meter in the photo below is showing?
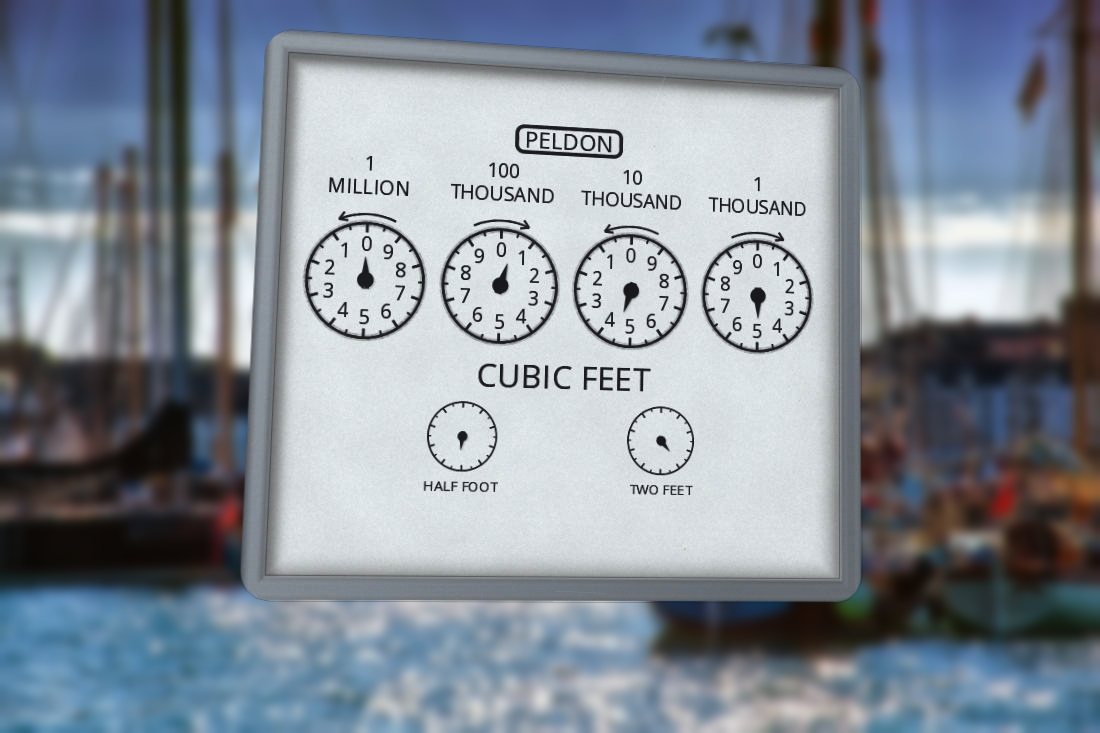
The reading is 4500 ft³
